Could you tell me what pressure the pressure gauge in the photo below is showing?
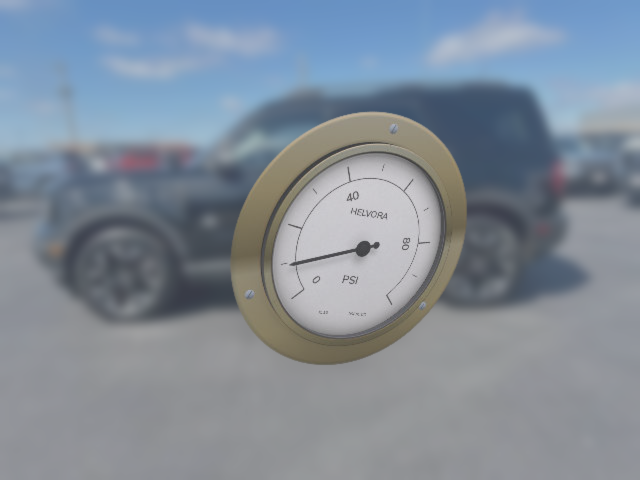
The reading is 10 psi
